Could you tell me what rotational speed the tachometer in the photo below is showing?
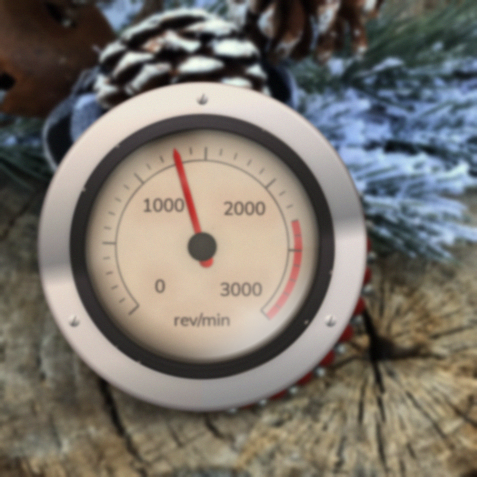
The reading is 1300 rpm
